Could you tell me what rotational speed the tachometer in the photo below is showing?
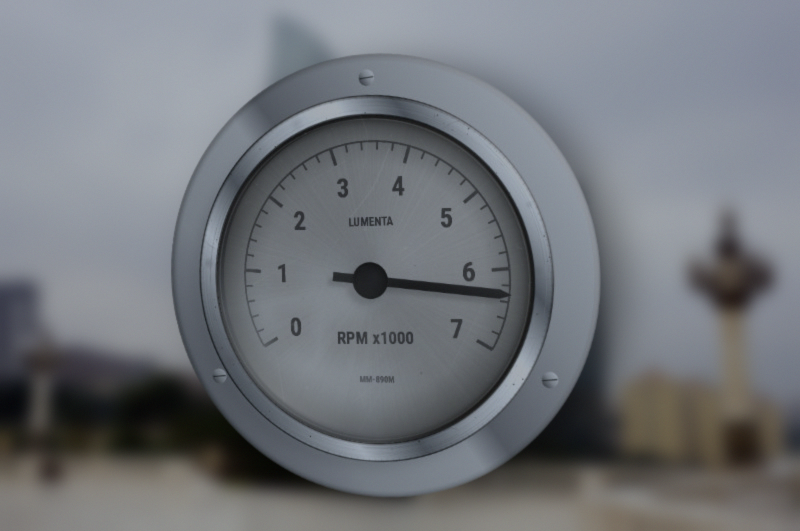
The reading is 6300 rpm
